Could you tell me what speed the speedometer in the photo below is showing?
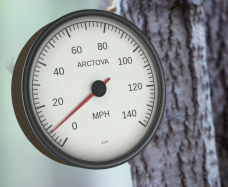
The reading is 8 mph
